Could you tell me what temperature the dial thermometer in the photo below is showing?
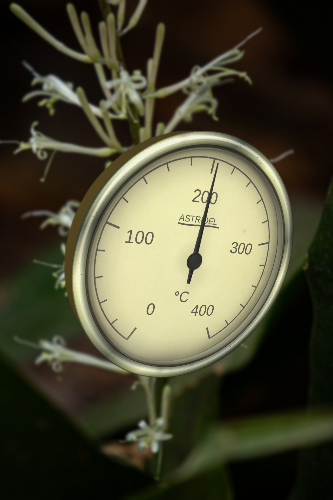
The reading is 200 °C
